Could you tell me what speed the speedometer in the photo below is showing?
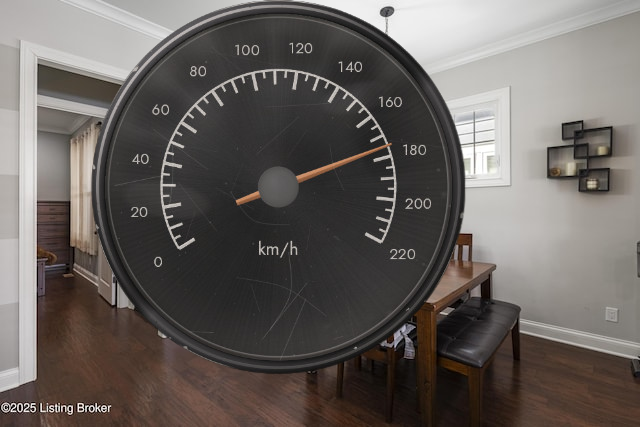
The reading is 175 km/h
